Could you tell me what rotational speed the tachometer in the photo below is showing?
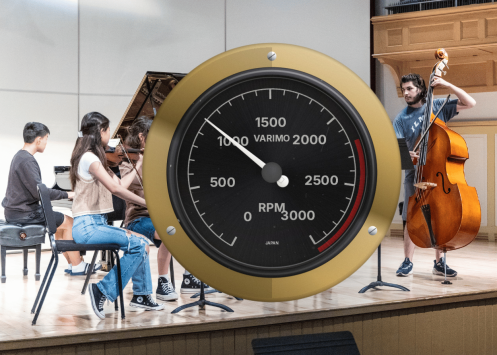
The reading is 1000 rpm
